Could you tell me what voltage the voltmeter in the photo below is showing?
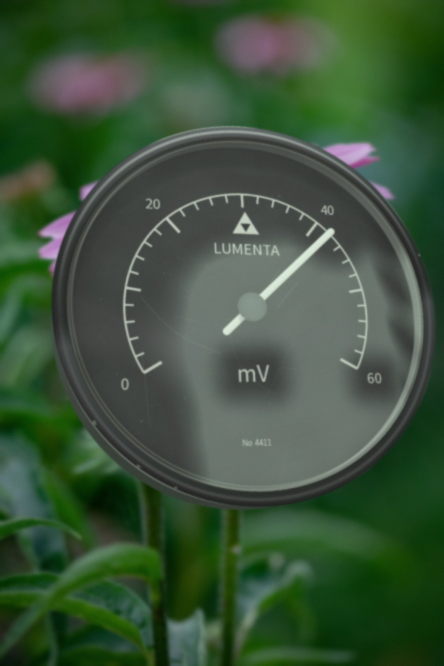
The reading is 42 mV
